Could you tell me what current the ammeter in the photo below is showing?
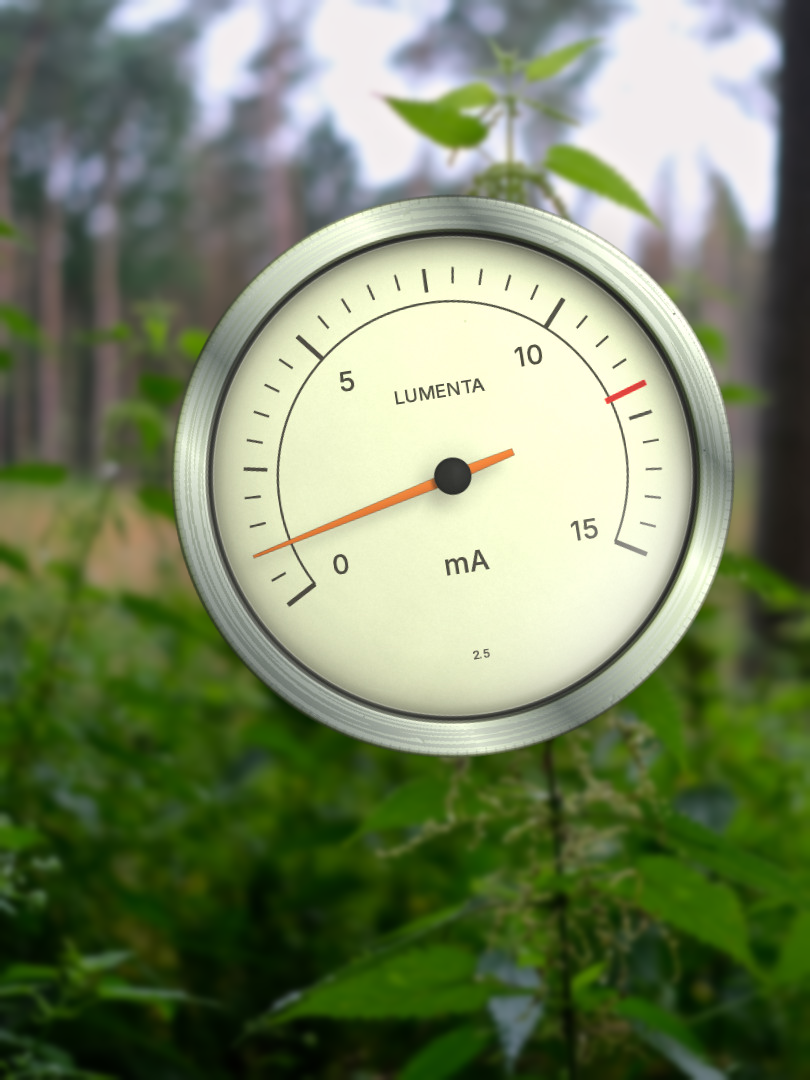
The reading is 1 mA
